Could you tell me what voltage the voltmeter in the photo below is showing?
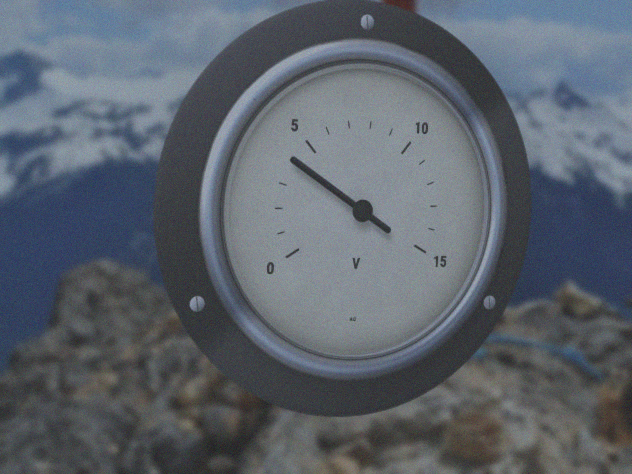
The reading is 4 V
